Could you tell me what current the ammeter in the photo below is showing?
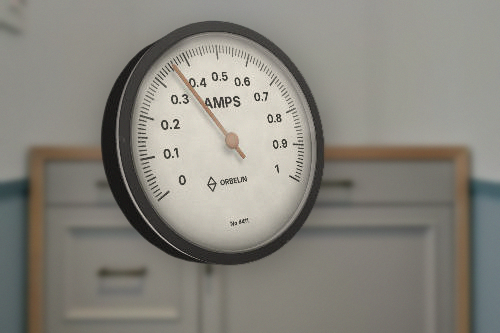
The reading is 0.35 A
